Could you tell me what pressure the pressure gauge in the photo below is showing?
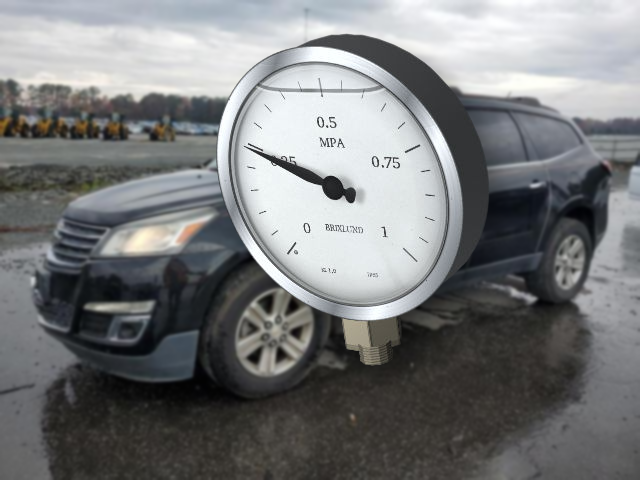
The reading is 0.25 MPa
